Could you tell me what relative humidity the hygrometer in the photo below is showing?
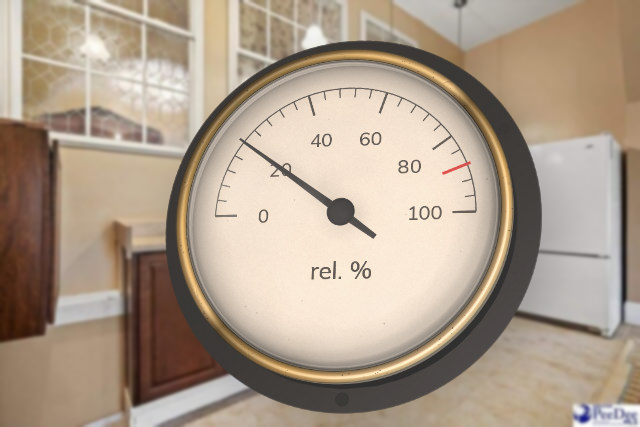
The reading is 20 %
